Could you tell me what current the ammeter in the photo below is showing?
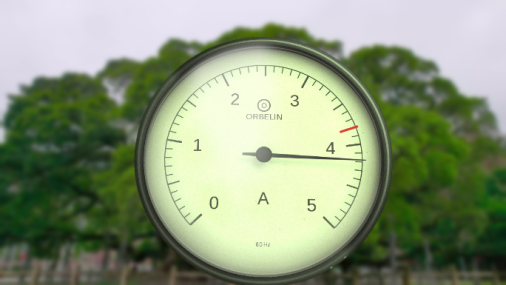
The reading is 4.2 A
